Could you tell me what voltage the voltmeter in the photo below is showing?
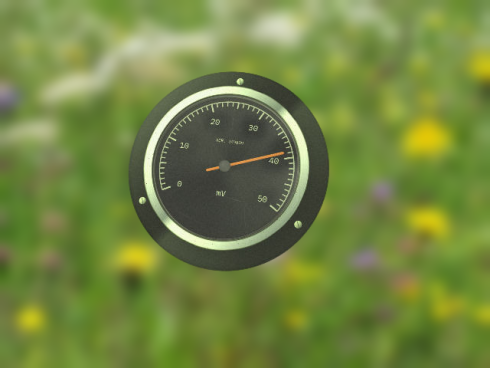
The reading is 39 mV
